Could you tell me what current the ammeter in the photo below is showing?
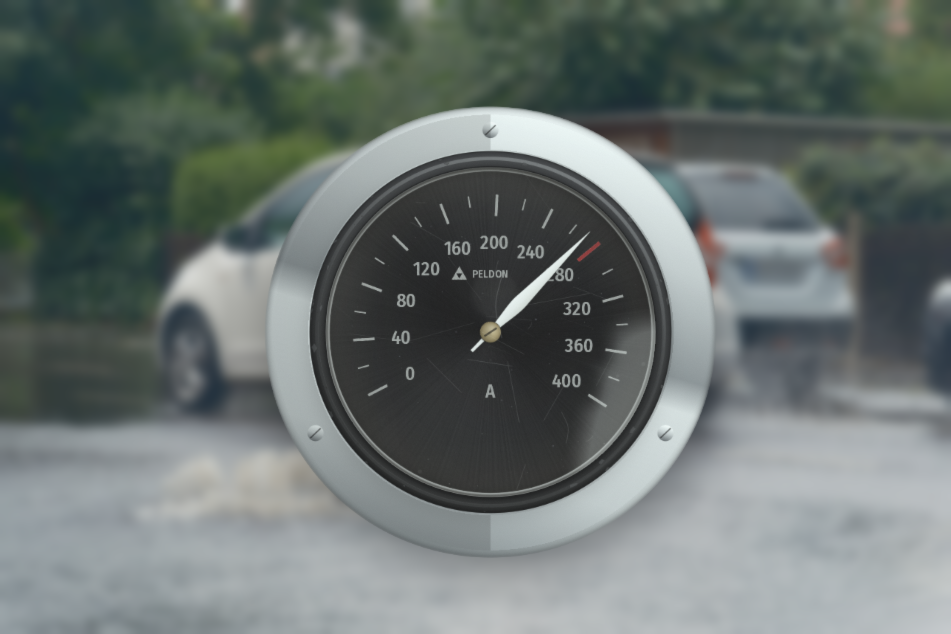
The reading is 270 A
